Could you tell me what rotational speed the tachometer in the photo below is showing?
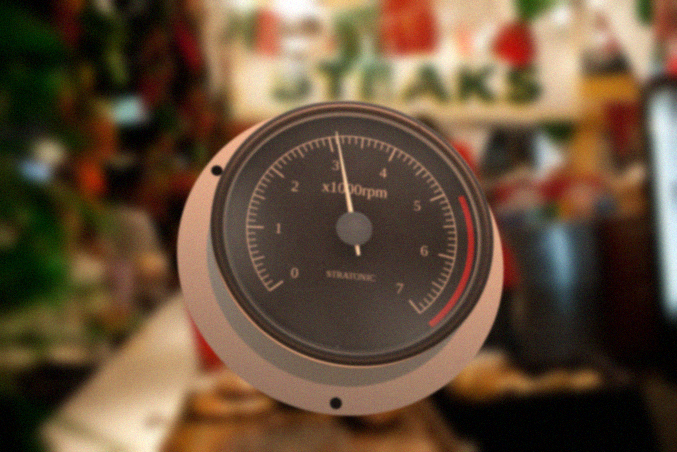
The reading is 3100 rpm
